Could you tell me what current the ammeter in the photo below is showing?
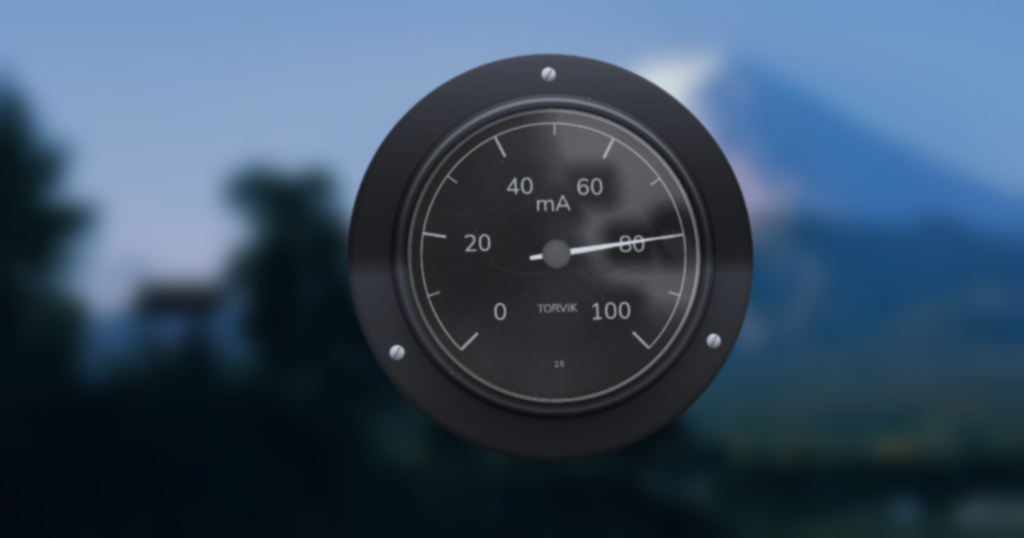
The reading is 80 mA
